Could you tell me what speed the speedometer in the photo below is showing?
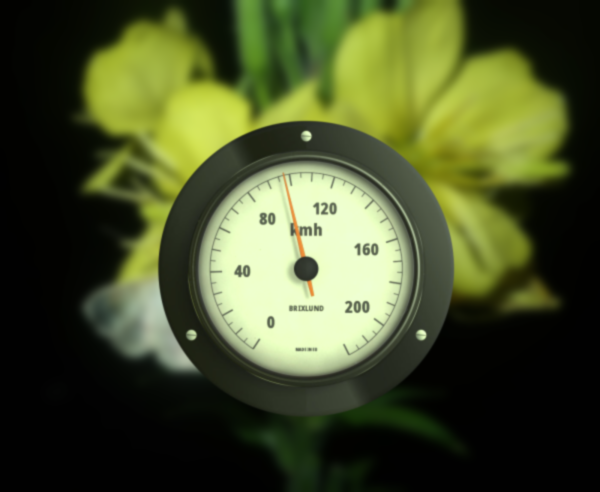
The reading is 97.5 km/h
